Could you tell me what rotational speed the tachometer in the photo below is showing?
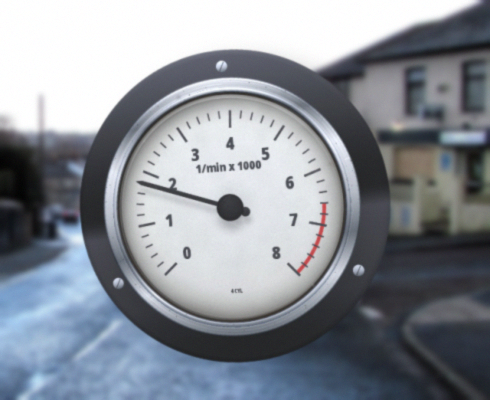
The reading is 1800 rpm
